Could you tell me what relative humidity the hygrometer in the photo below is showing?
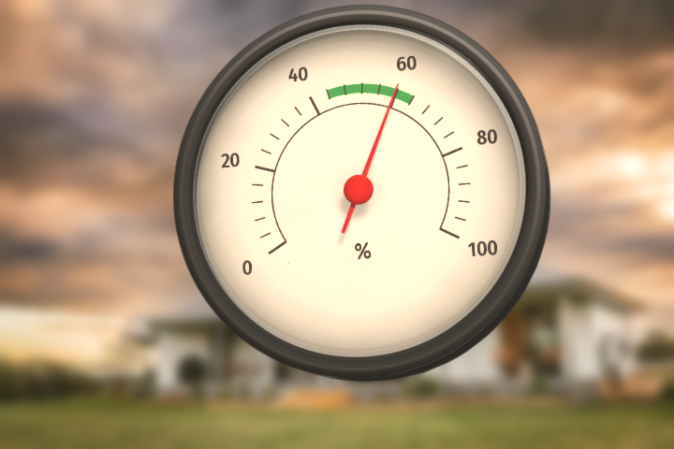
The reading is 60 %
